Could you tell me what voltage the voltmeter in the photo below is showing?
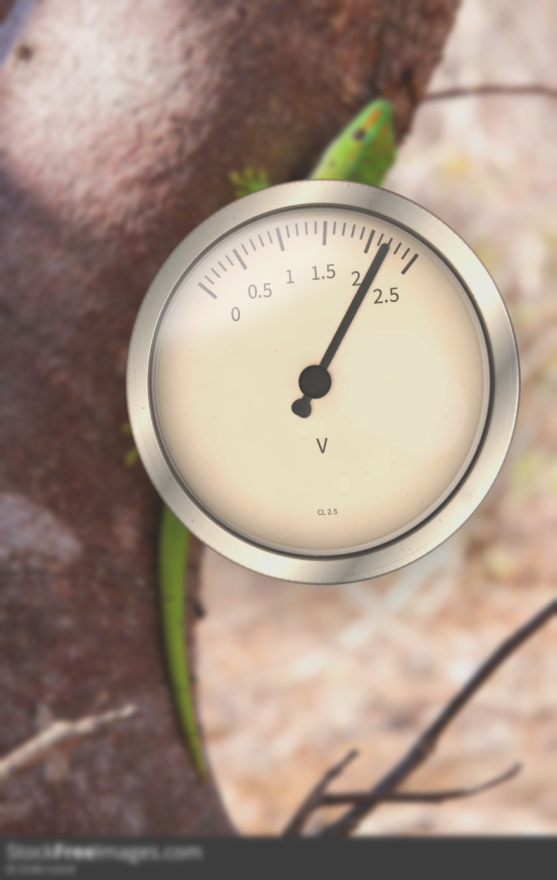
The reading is 2.2 V
